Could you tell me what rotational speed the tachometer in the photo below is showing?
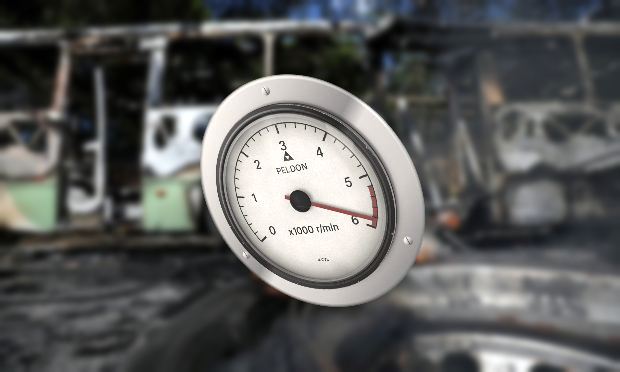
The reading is 5800 rpm
